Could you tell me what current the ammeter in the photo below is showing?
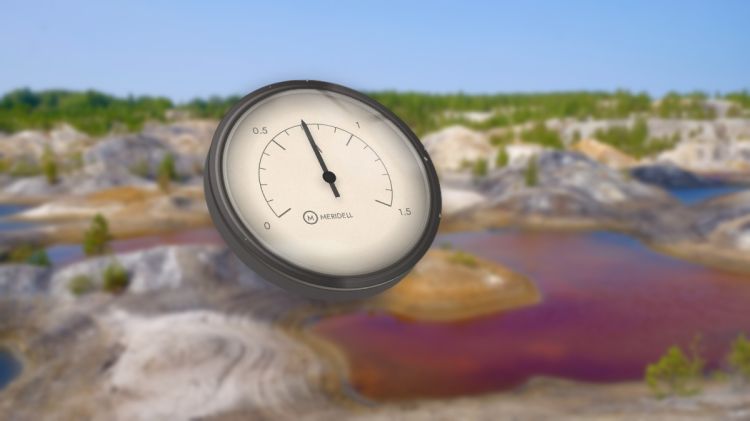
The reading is 0.7 A
